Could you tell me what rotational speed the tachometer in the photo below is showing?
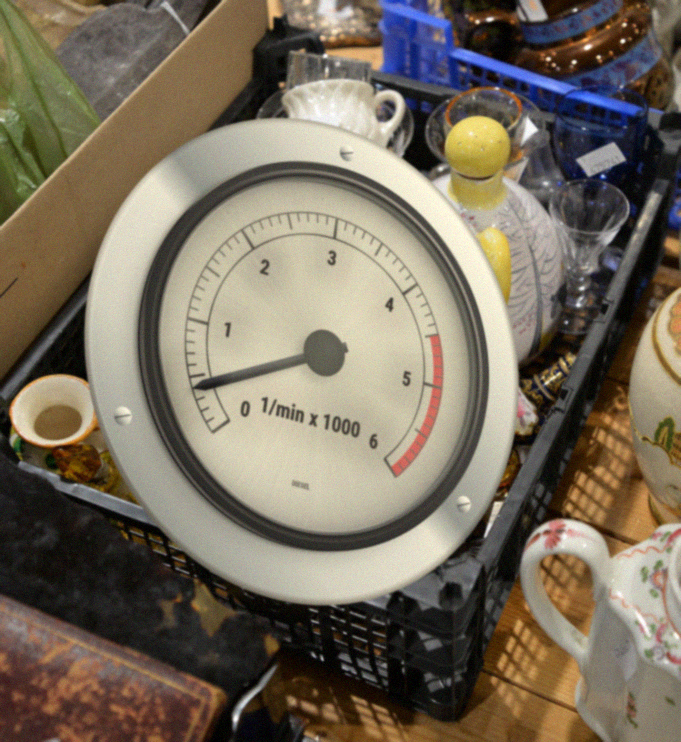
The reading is 400 rpm
